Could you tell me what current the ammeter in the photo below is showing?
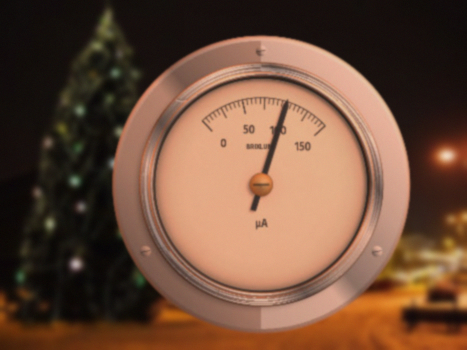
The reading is 100 µA
